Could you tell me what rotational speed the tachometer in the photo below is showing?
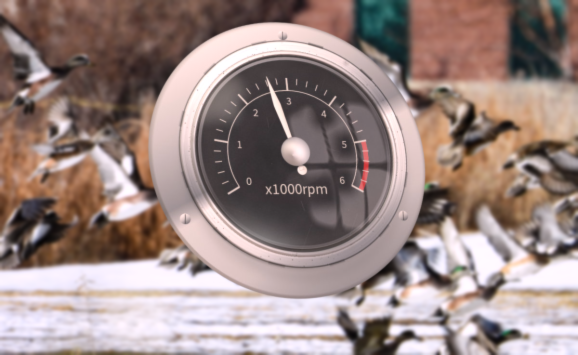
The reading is 2600 rpm
